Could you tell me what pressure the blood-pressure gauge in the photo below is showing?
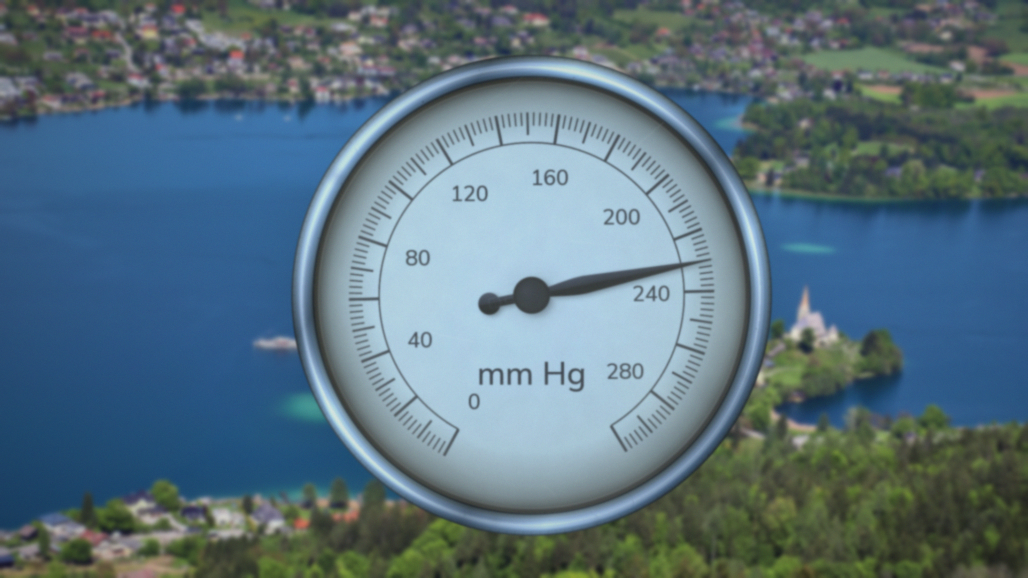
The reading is 230 mmHg
